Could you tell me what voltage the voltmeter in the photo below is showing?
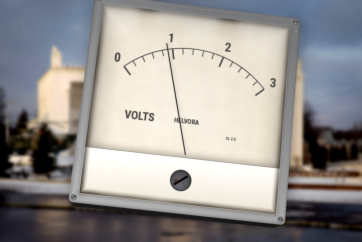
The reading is 0.9 V
